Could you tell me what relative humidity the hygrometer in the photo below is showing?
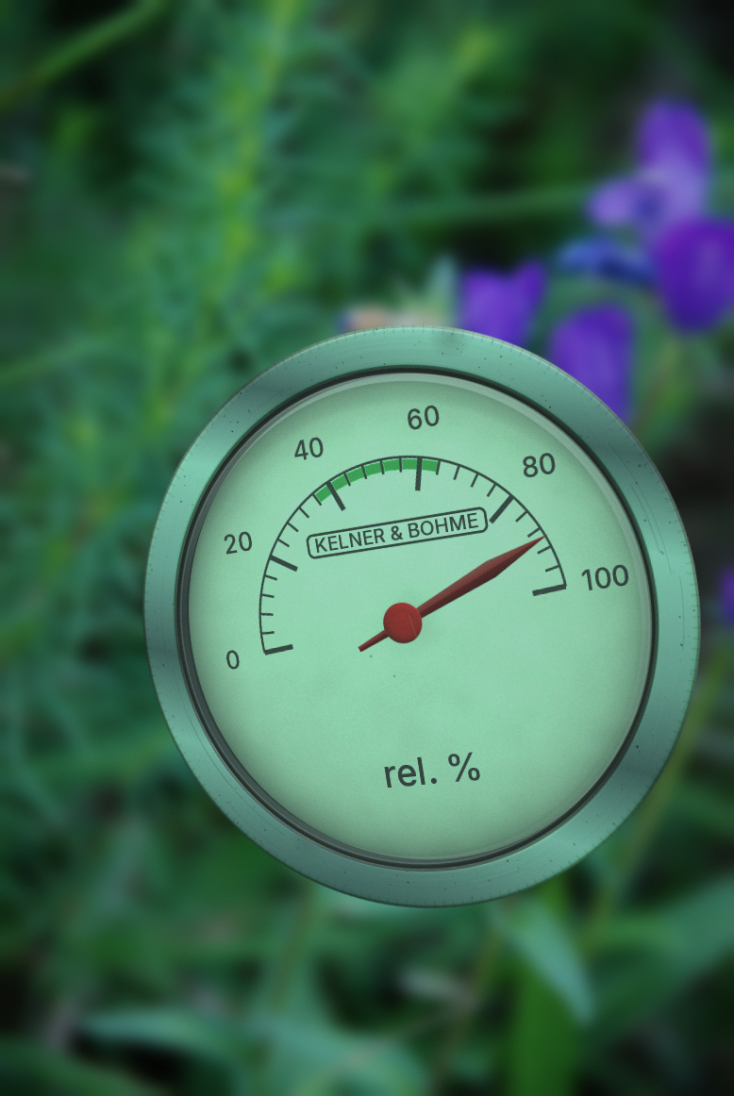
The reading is 90 %
